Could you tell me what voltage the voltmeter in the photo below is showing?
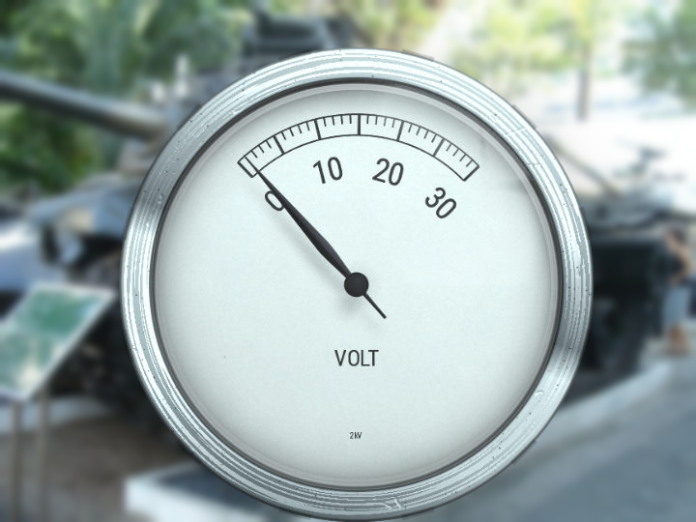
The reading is 1 V
